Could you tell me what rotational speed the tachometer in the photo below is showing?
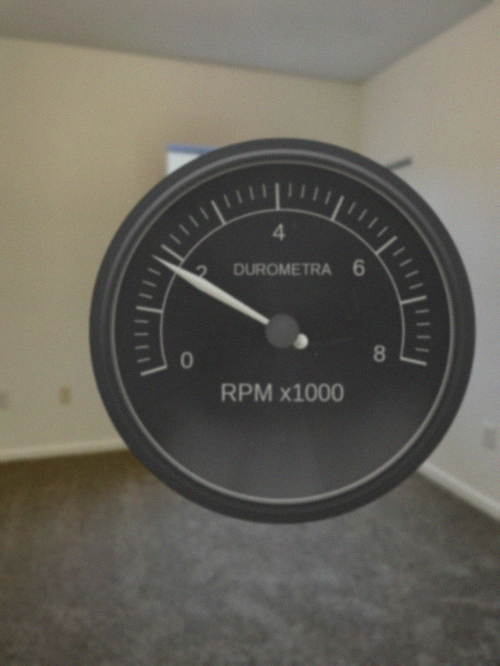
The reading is 1800 rpm
